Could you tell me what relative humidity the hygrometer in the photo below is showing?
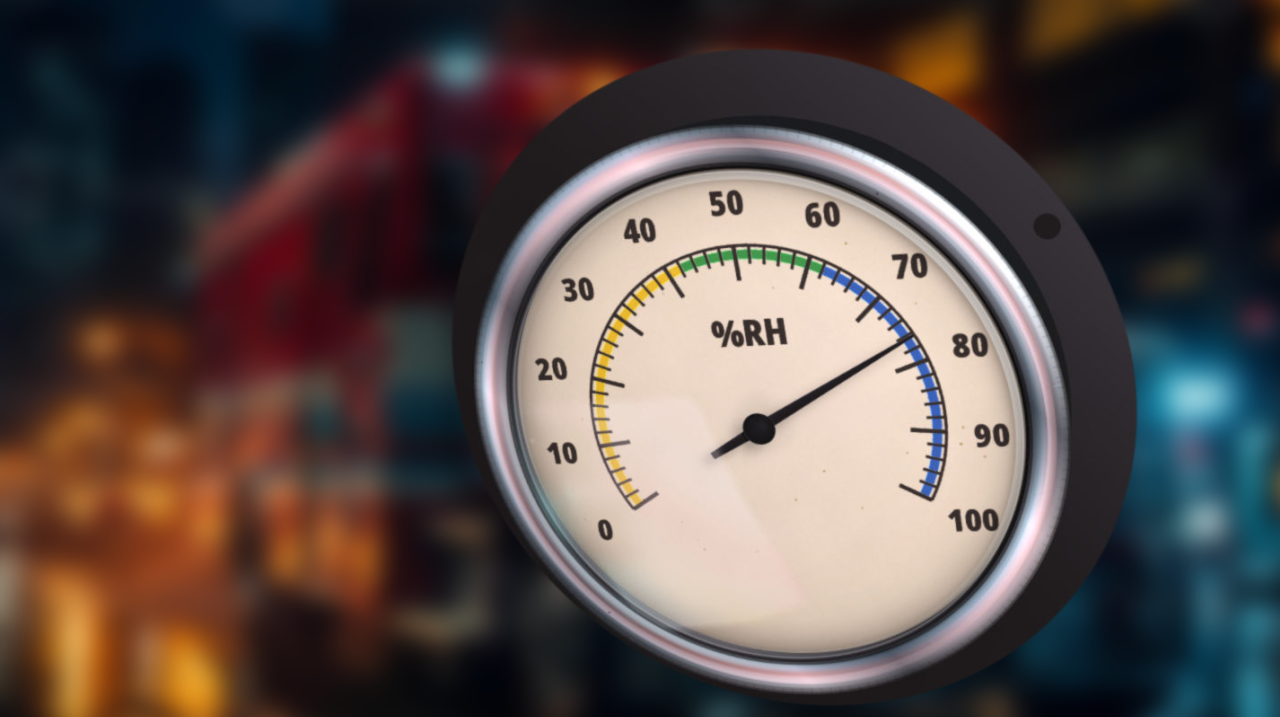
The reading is 76 %
